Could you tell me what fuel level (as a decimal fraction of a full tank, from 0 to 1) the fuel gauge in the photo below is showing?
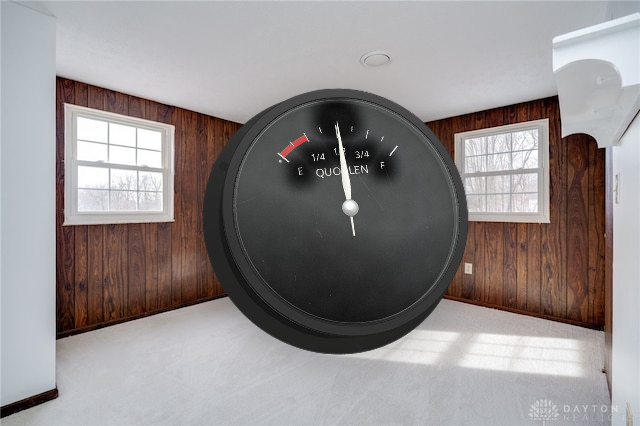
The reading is 0.5
